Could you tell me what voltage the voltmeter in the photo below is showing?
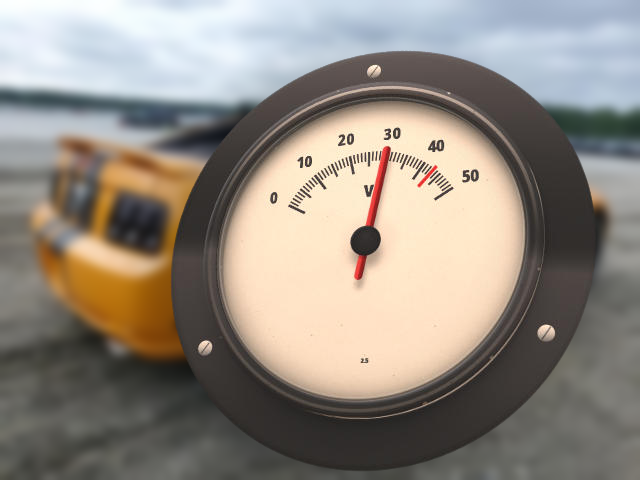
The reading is 30 V
